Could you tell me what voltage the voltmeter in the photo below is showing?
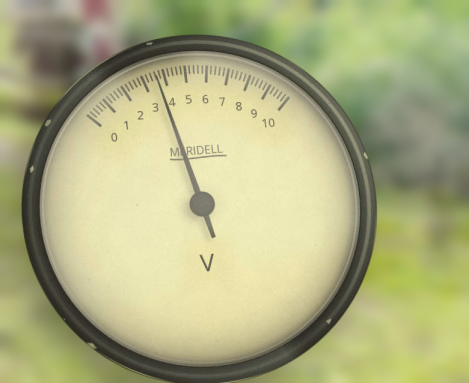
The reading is 3.6 V
